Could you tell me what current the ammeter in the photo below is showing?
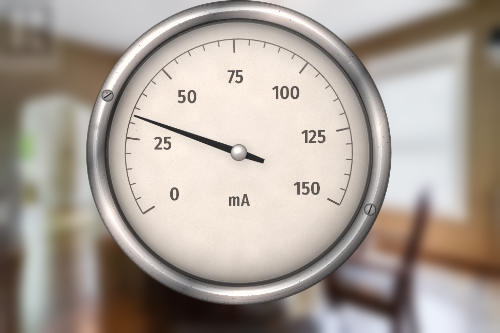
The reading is 32.5 mA
